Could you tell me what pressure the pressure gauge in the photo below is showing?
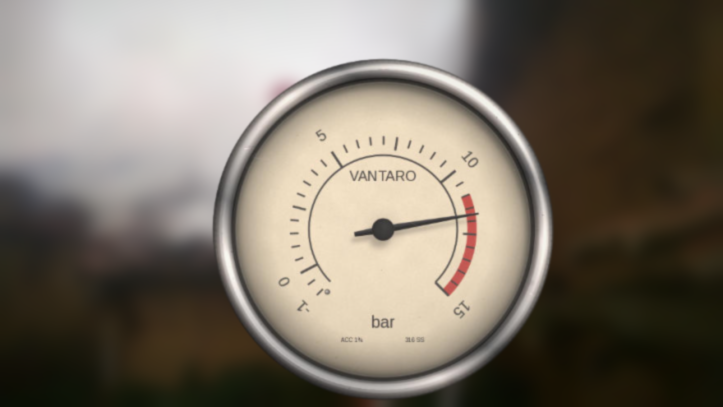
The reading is 11.75 bar
